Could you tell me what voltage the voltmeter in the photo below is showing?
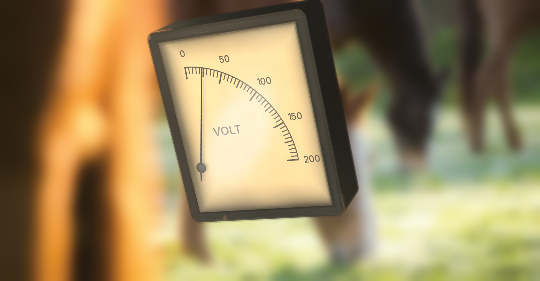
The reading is 25 V
